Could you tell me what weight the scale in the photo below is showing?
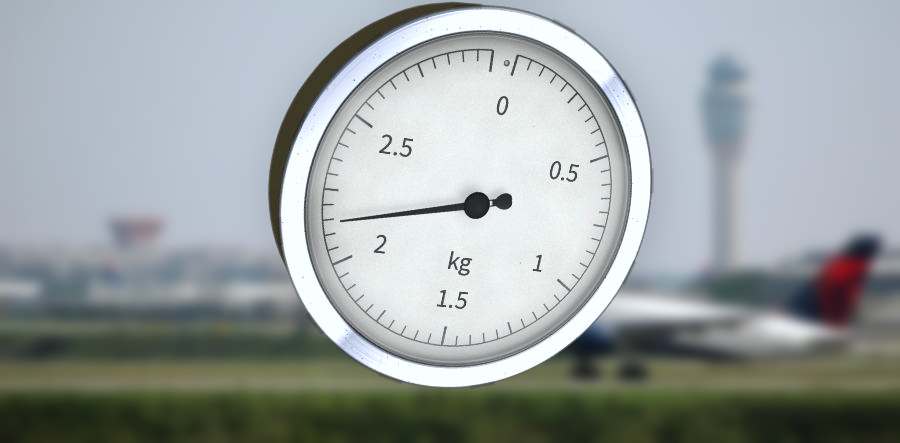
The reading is 2.15 kg
